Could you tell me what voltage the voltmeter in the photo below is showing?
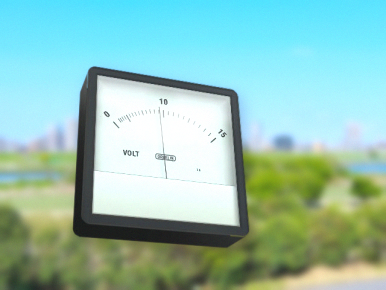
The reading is 9.5 V
